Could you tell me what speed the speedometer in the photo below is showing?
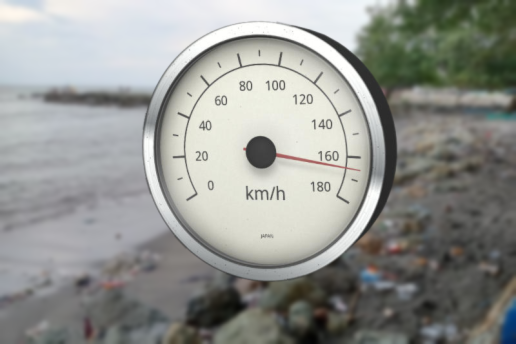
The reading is 165 km/h
